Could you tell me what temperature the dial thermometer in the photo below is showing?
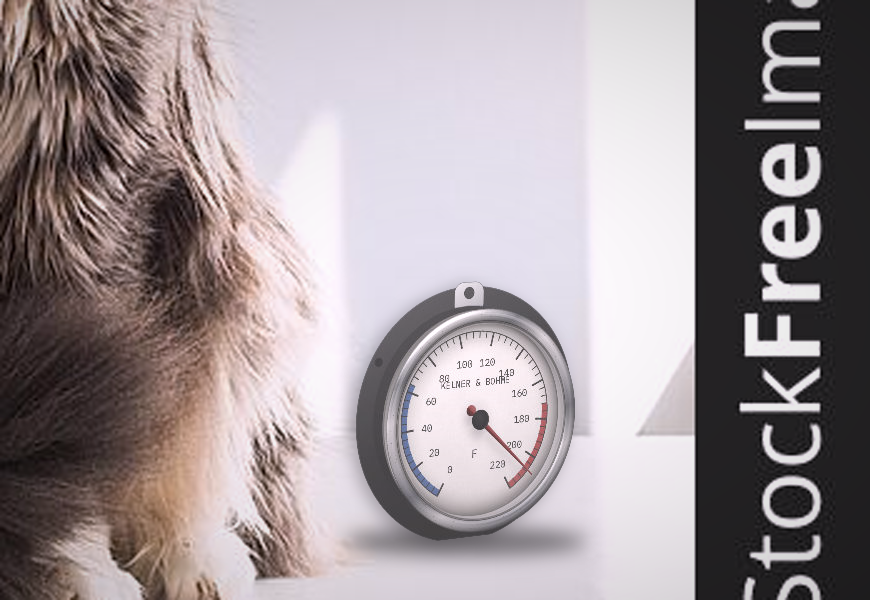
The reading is 208 °F
